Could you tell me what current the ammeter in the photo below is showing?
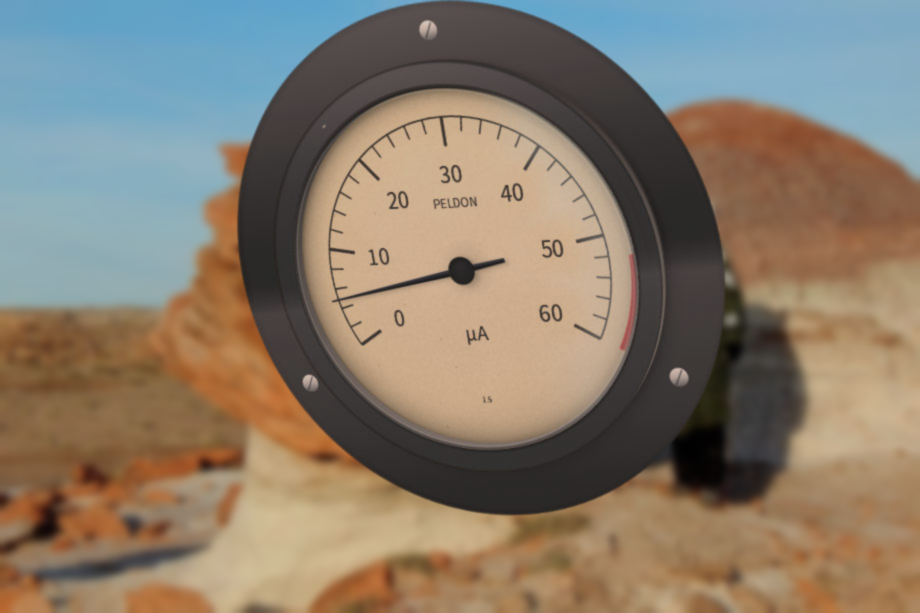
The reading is 5 µA
